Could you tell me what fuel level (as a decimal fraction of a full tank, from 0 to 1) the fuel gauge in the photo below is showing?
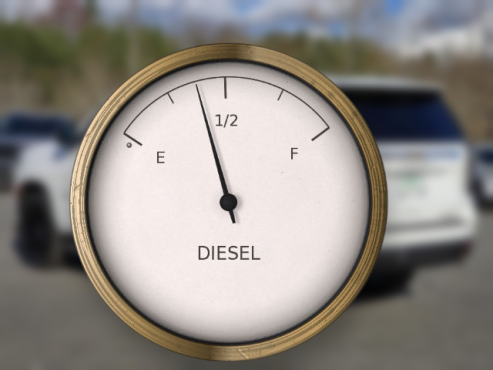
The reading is 0.375
